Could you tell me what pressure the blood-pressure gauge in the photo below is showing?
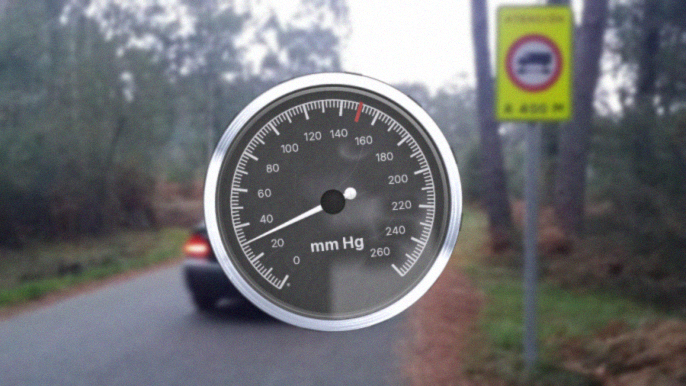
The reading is 30 mmHg
